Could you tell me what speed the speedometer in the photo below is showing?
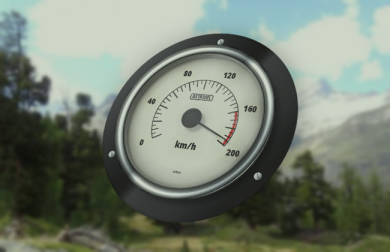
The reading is 195 km/h
